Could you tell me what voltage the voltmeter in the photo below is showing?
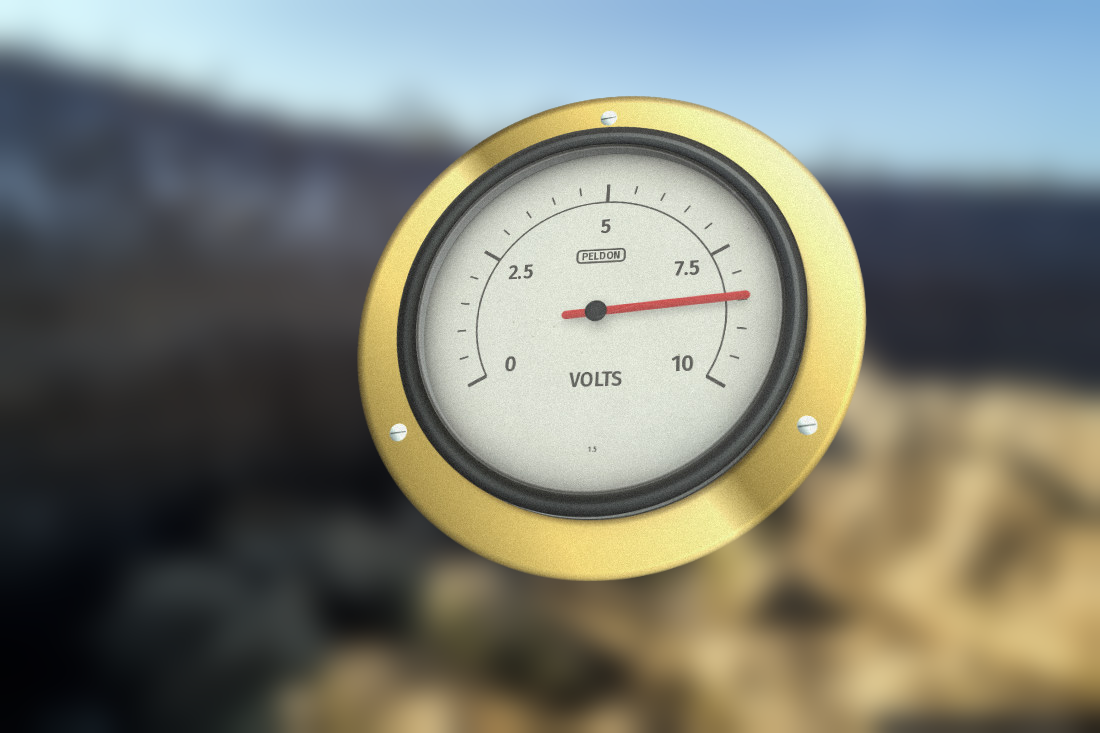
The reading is 8.5 V
